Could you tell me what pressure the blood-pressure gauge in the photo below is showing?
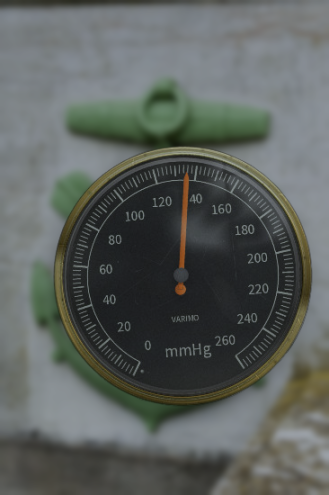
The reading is 136 mmHg
